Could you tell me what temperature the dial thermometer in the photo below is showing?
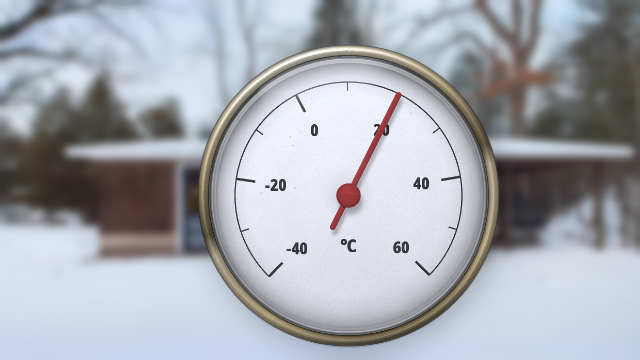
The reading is 20 °C
